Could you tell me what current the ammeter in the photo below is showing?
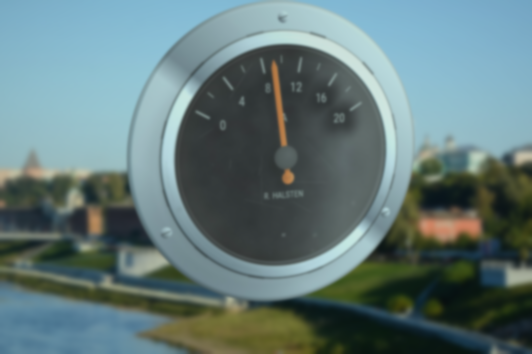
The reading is 9 A
